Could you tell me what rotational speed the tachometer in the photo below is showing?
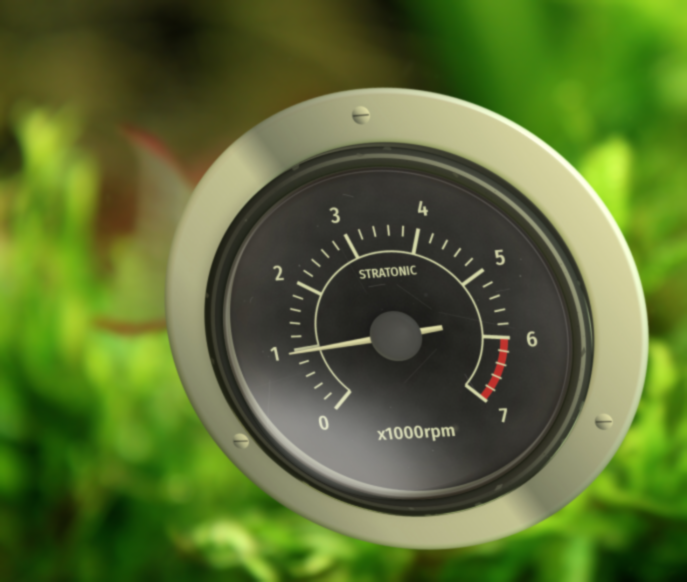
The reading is 1000 rpm
